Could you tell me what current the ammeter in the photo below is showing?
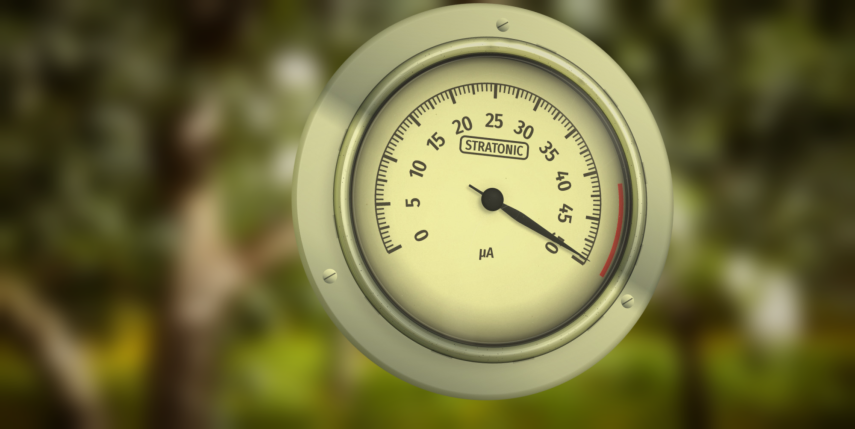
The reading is 49.5 µA
